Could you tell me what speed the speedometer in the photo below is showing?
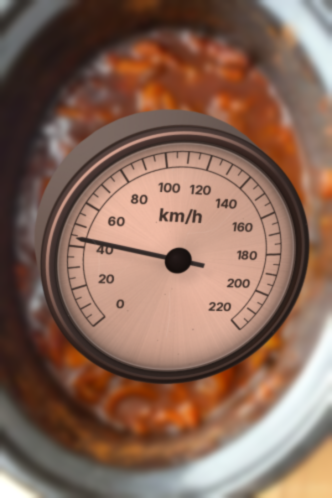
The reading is 45 km/h
